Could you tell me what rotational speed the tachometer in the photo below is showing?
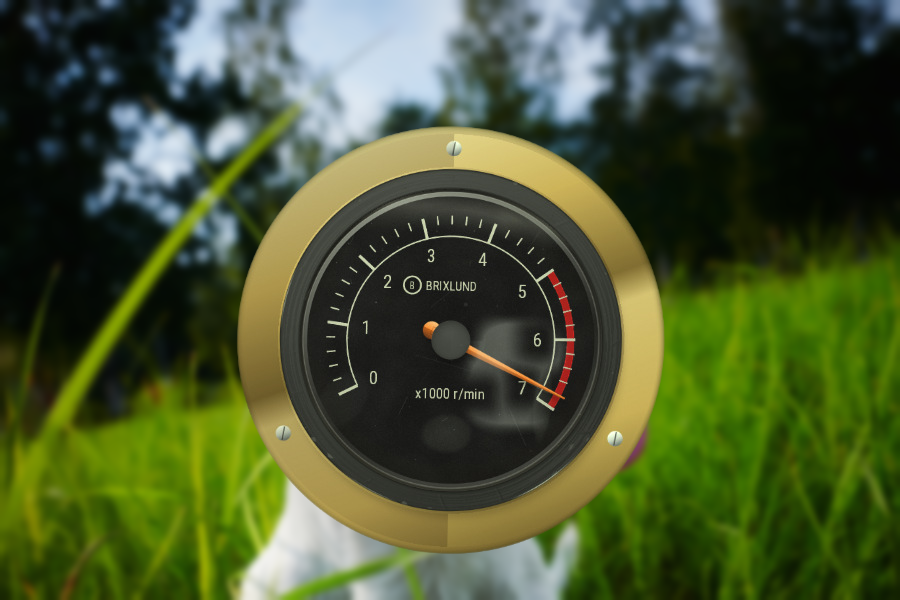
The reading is 6800 rpm
